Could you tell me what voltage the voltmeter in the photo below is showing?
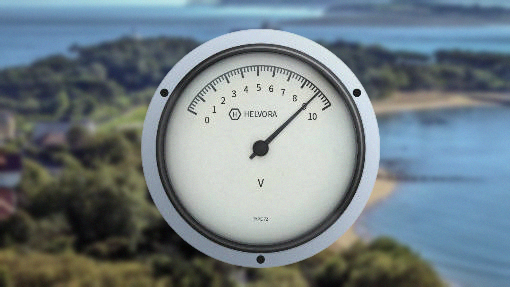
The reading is 9 V
